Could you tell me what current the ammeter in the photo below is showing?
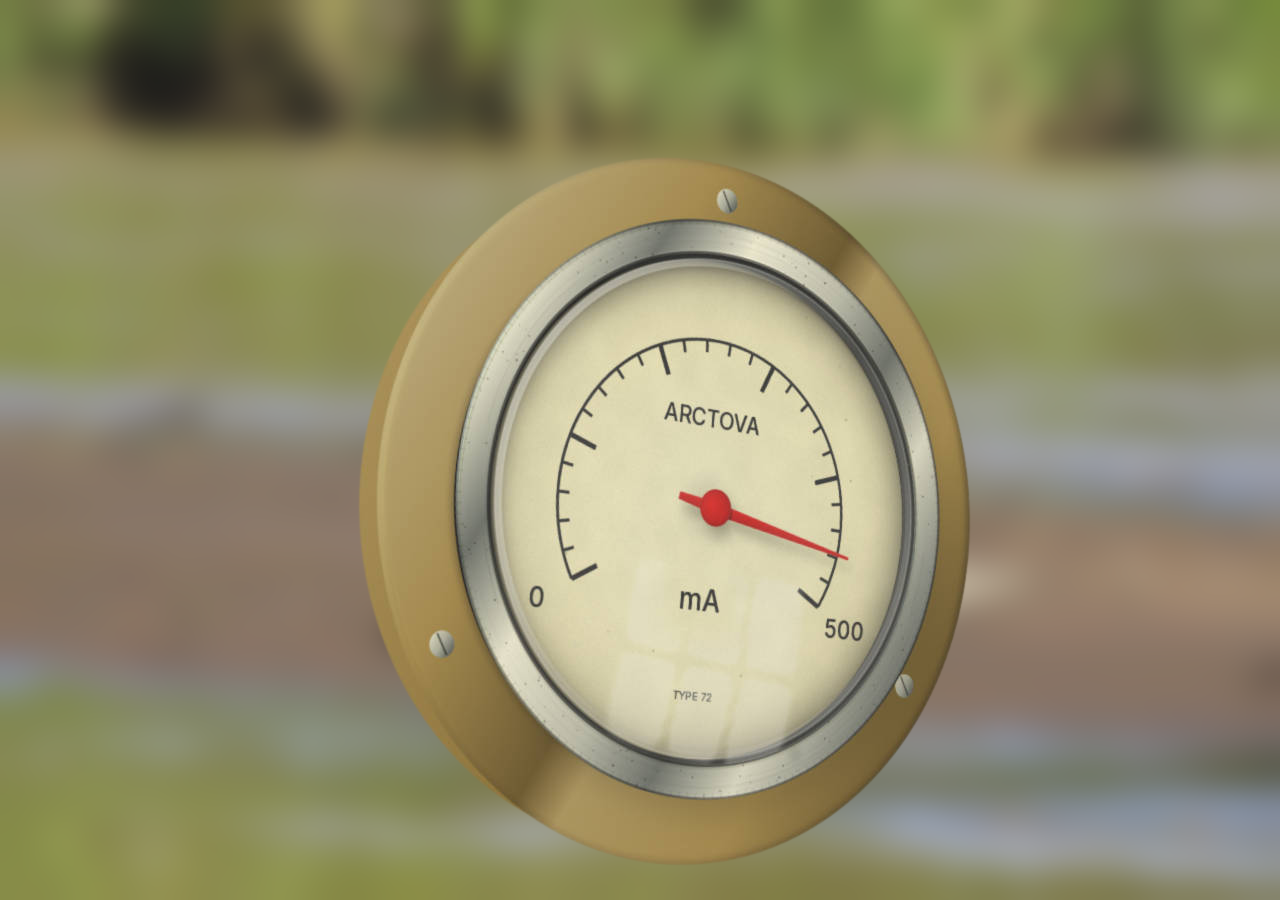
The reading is 460 mA
